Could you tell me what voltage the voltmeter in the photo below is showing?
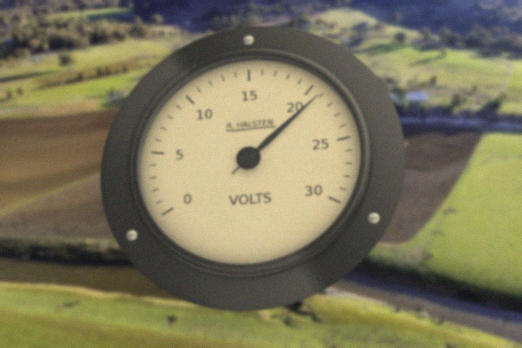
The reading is 21 V
